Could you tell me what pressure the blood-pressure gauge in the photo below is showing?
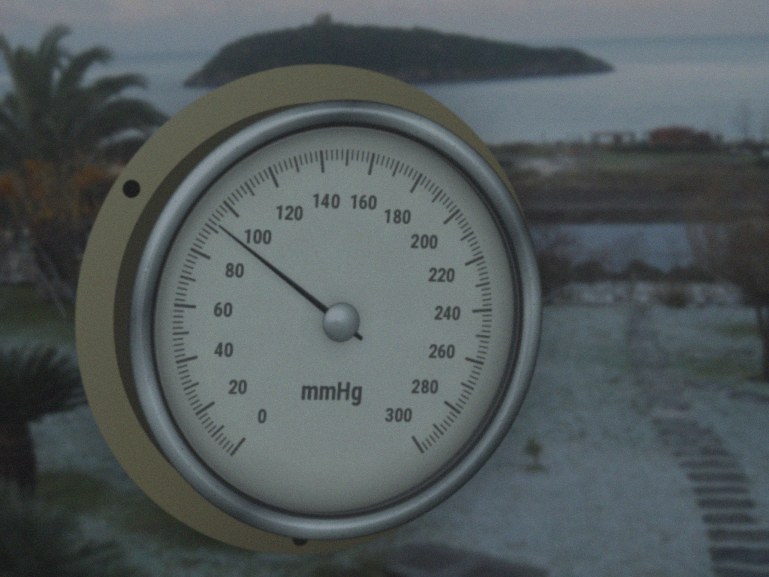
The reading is 92 mmHg
